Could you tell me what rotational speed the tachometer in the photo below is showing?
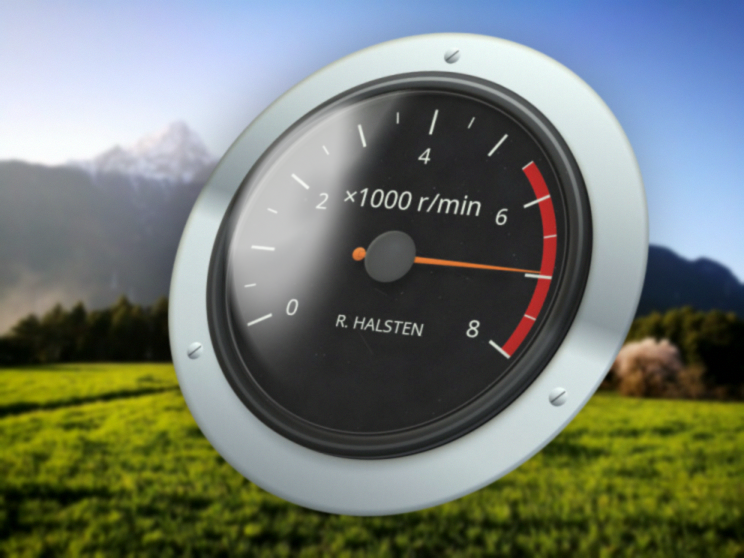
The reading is 7000 rpm
